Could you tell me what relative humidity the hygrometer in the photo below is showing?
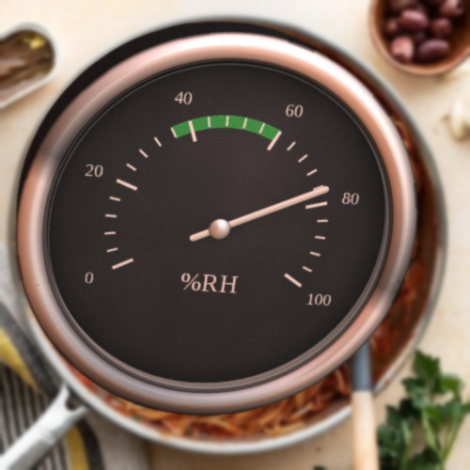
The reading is 76 %
